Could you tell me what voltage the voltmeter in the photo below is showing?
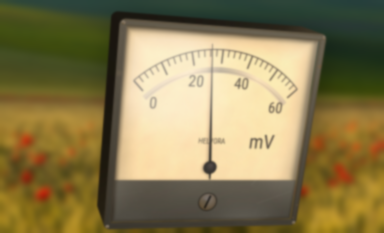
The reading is 26 mV
